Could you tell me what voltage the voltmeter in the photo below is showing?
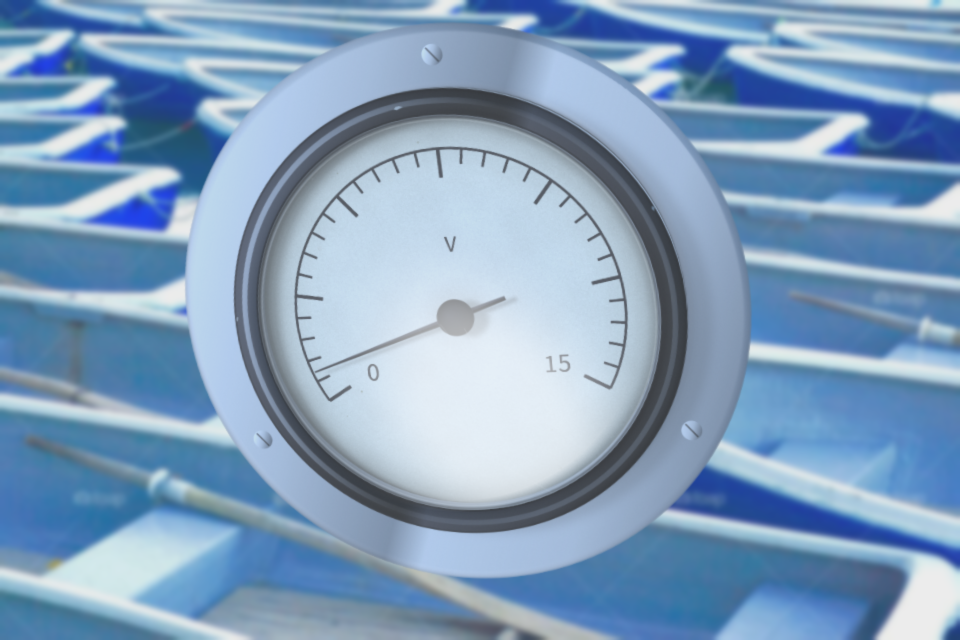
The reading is 0.75 V
